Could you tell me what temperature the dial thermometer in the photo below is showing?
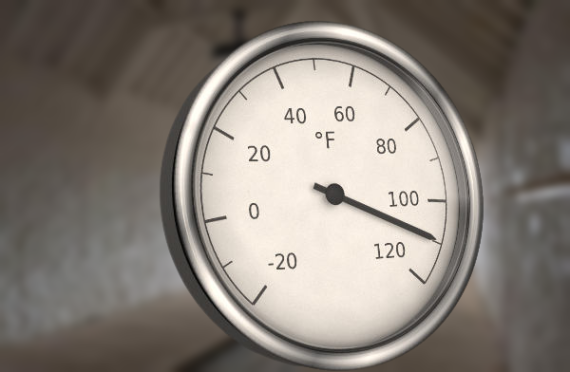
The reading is 110 °F
